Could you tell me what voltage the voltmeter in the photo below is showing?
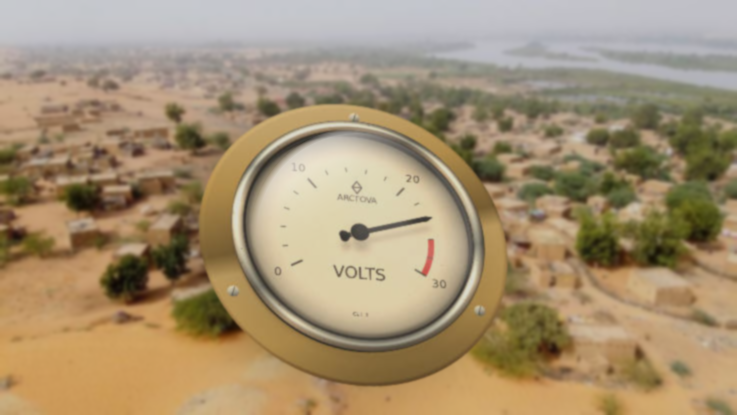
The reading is 24 V
